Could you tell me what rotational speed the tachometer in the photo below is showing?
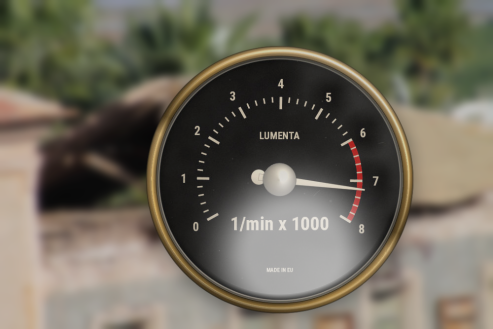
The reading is 7200 rpm
